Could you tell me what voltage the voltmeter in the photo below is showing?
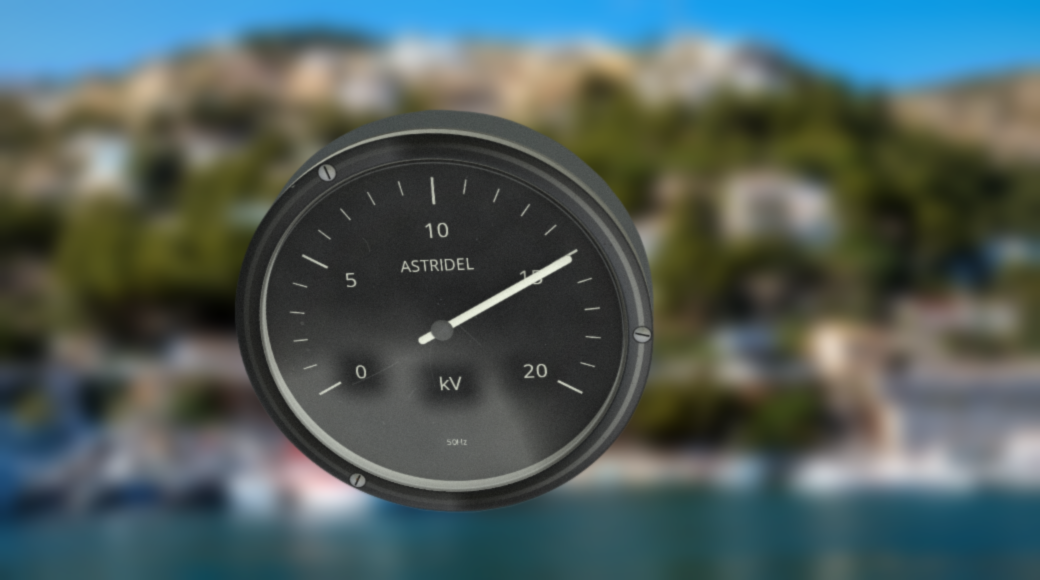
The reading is 15 kV
